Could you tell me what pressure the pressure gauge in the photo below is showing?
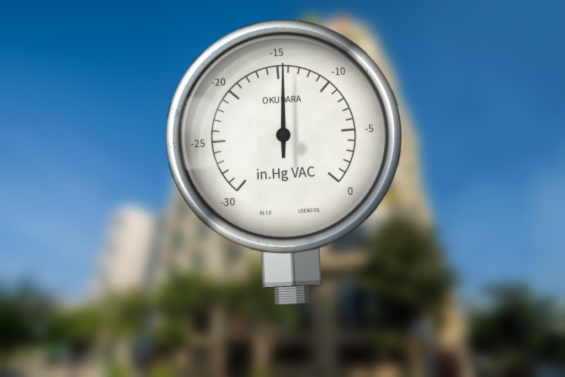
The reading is -14.5 inHg
